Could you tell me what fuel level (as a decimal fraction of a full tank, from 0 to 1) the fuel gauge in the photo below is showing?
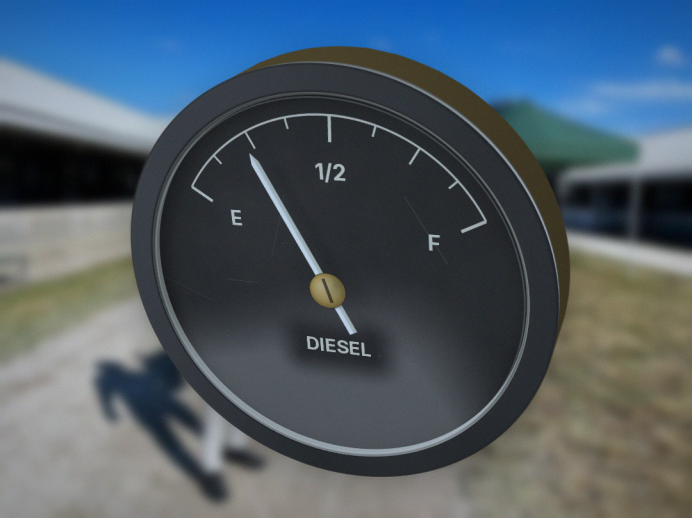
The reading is 0.25
